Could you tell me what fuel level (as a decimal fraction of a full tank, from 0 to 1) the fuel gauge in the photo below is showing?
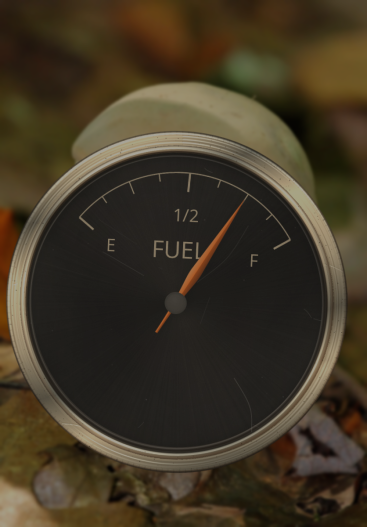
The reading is 0.75
